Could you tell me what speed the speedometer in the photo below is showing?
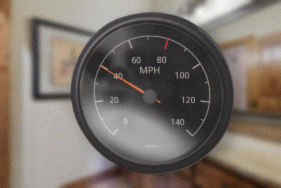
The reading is 40 mph
